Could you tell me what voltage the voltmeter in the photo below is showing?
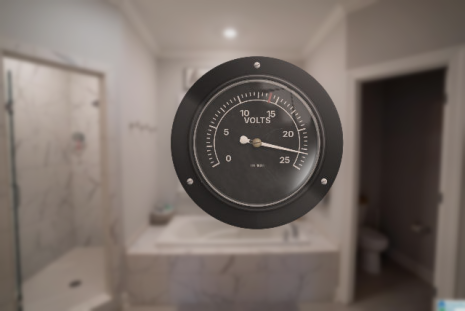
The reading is 23 V
